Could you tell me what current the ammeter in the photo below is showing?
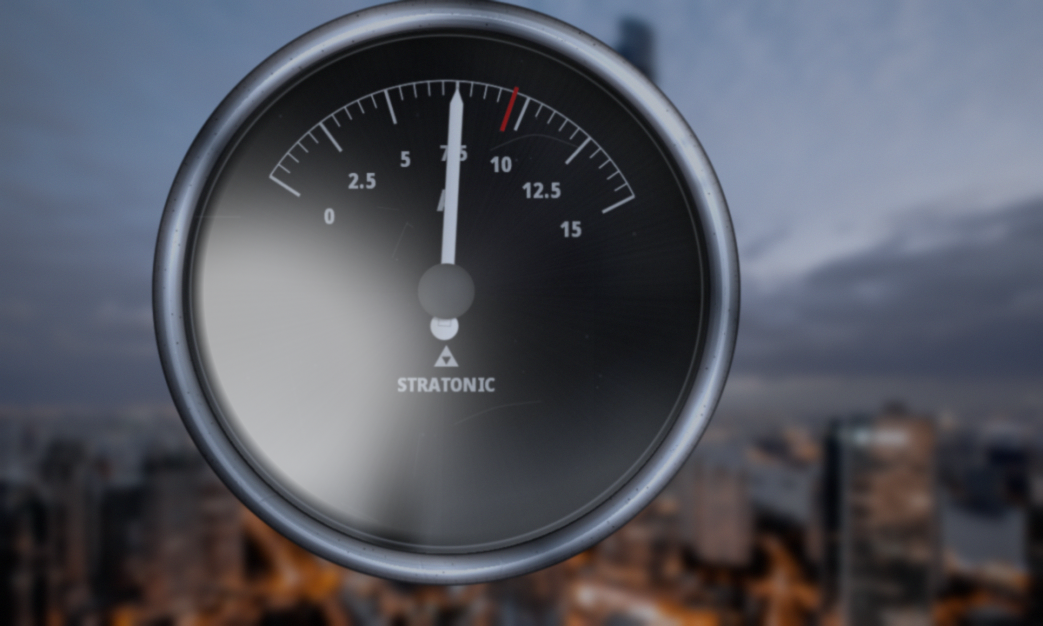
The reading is 7.5 A
